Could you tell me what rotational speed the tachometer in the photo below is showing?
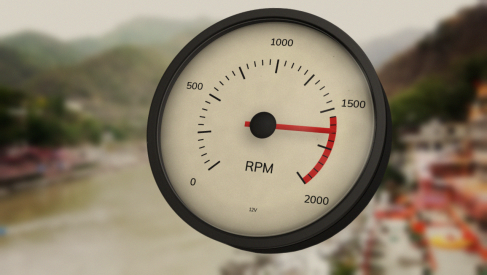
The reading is 1650 rpm
